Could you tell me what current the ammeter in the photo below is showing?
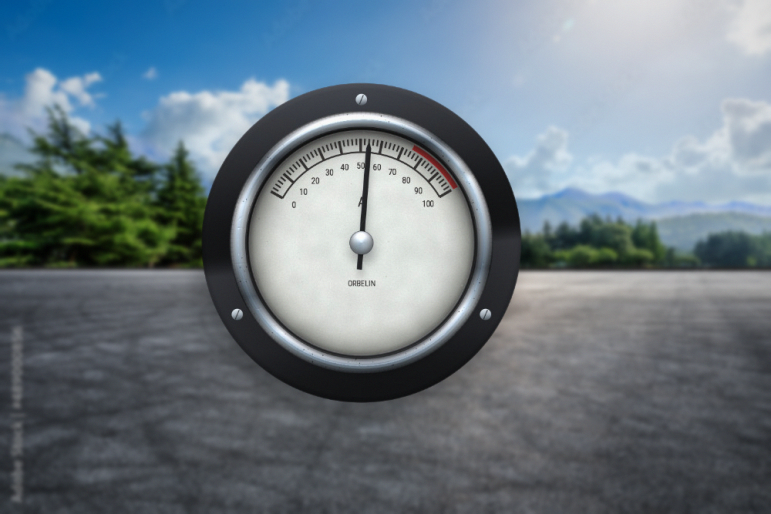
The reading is 54 A
